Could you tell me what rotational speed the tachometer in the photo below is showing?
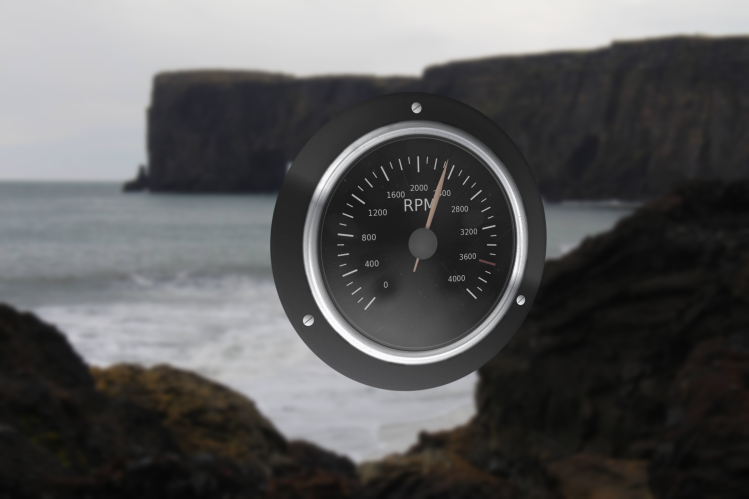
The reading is 2300 rpm
